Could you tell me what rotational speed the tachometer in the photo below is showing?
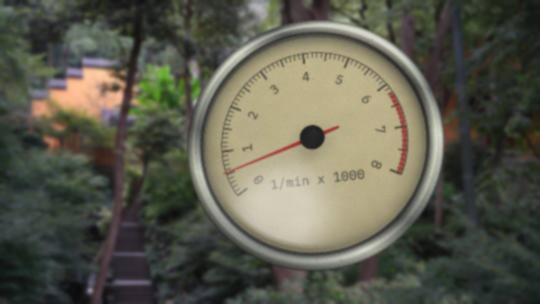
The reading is 500 rpm
